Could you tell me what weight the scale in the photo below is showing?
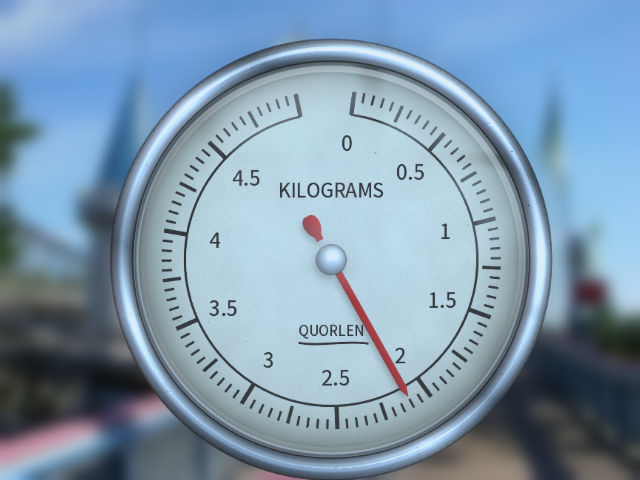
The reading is 2.1 kg
